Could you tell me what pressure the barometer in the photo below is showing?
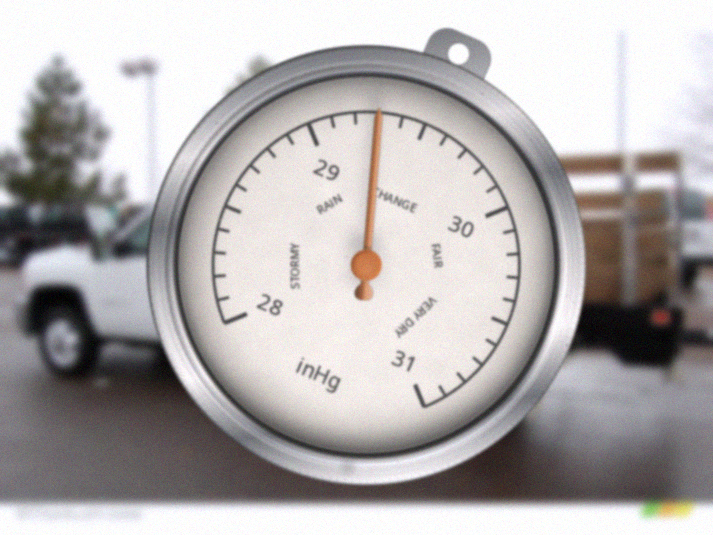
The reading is 29.3 inHg
